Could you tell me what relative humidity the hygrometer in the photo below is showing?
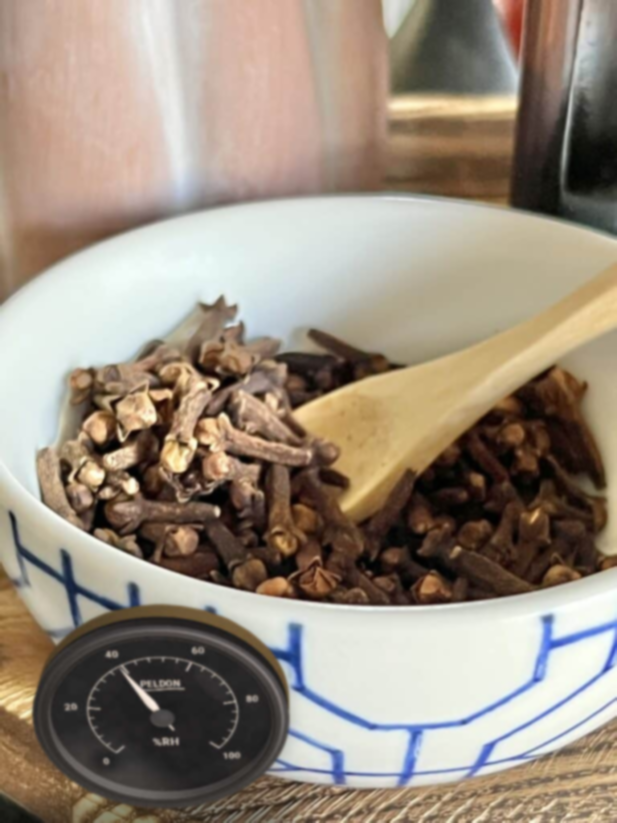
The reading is 40 %
